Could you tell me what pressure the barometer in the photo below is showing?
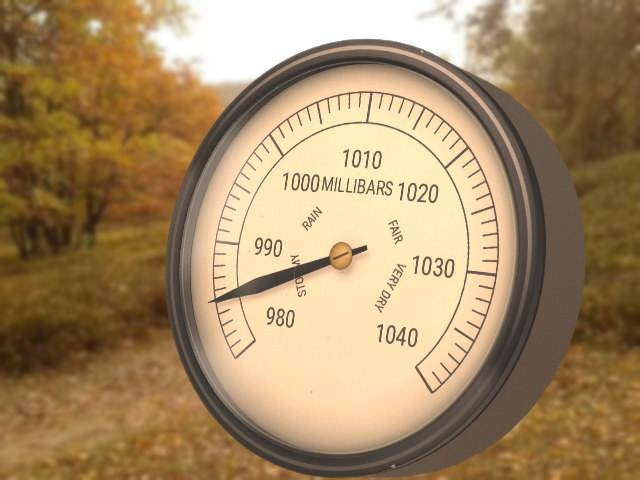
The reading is 985 mbar
